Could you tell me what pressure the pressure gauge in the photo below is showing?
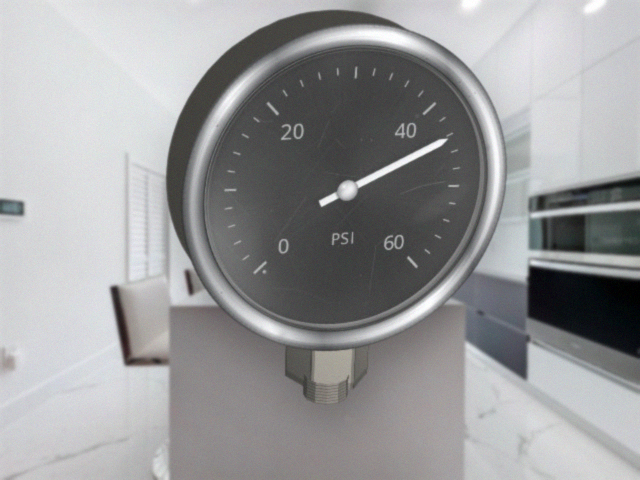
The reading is 44 psi
